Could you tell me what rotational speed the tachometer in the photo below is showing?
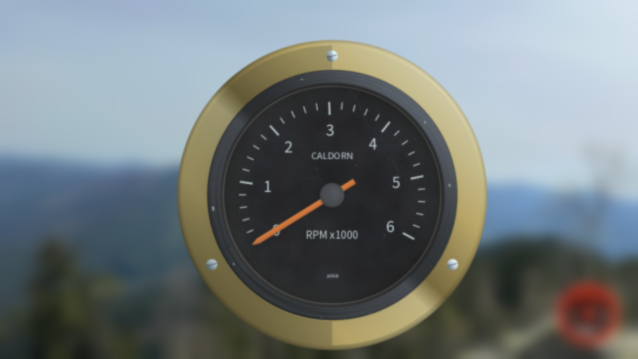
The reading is 0 rpm
